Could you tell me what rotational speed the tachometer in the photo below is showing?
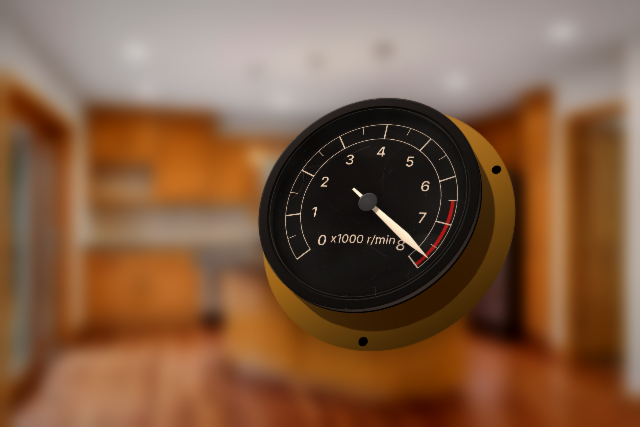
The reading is 7750 rpm
